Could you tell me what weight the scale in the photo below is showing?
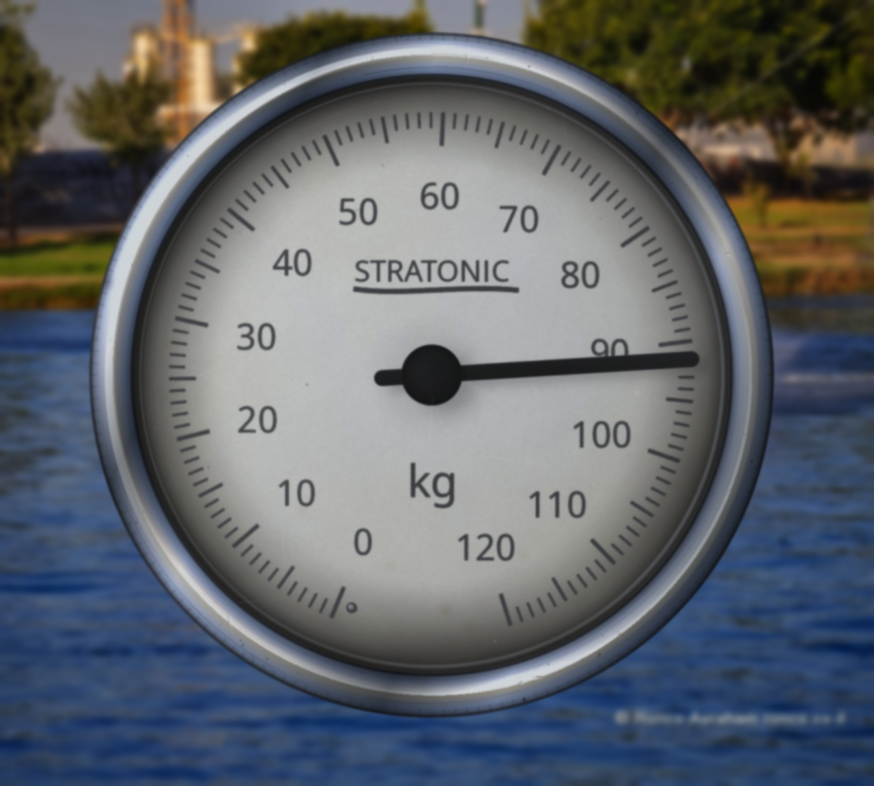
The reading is 91.5 kg
